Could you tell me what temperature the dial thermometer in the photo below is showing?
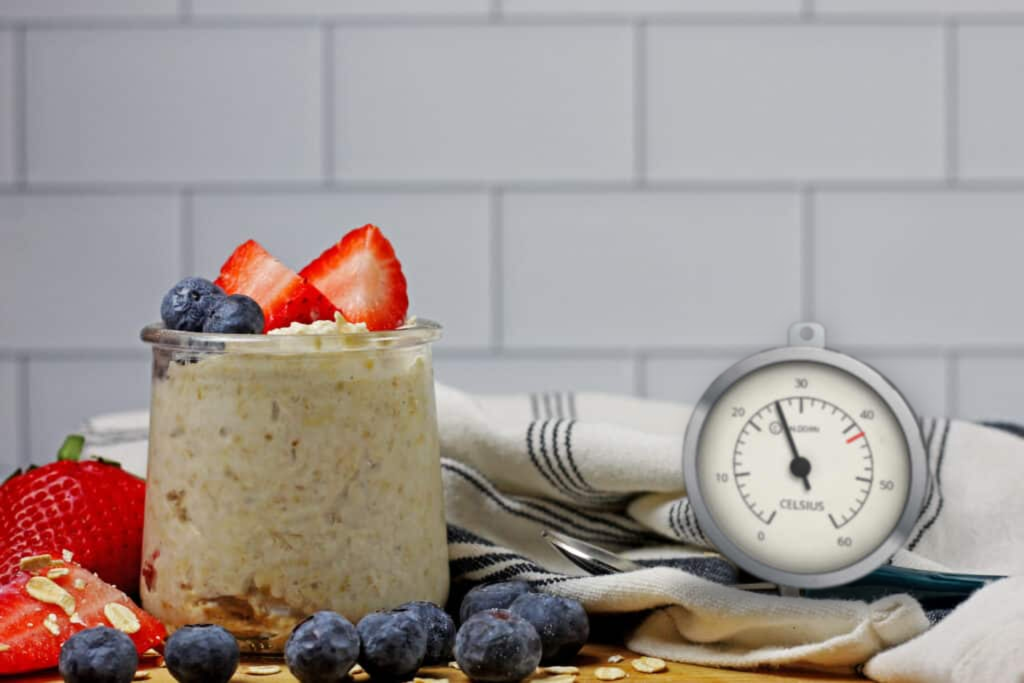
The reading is 26 °C
